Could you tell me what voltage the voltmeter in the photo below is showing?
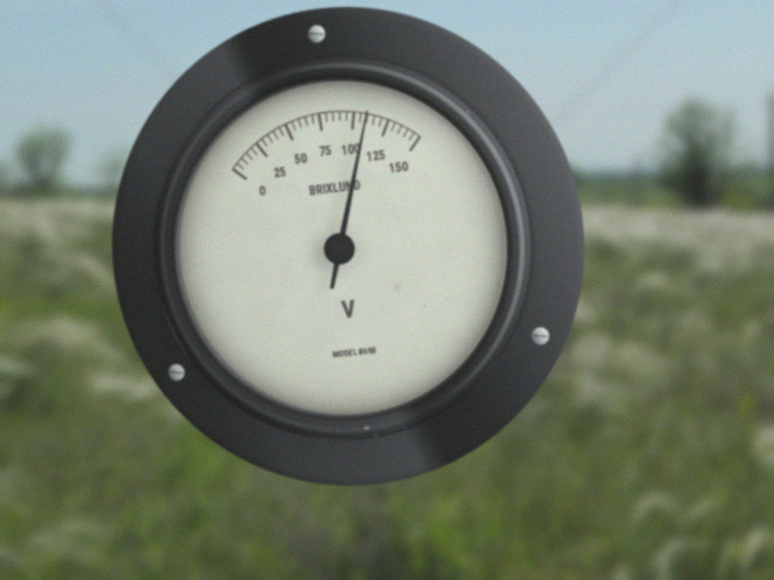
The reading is 110 V
